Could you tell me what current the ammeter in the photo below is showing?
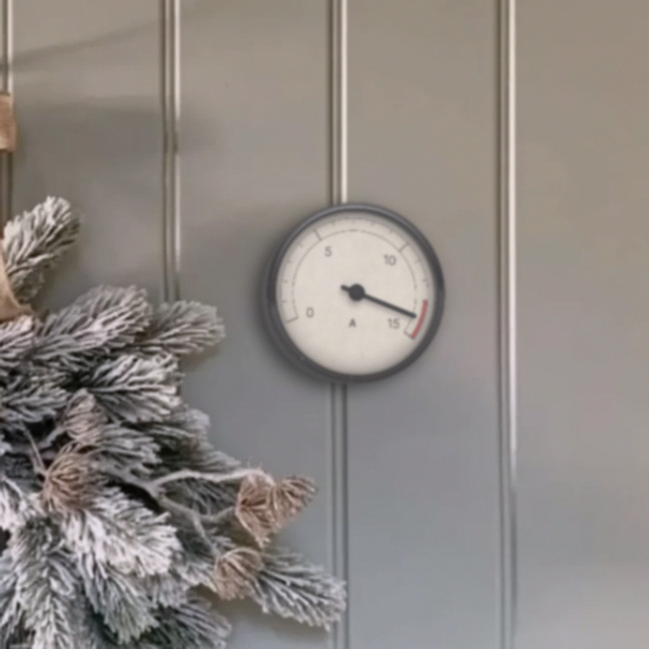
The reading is 14 A
